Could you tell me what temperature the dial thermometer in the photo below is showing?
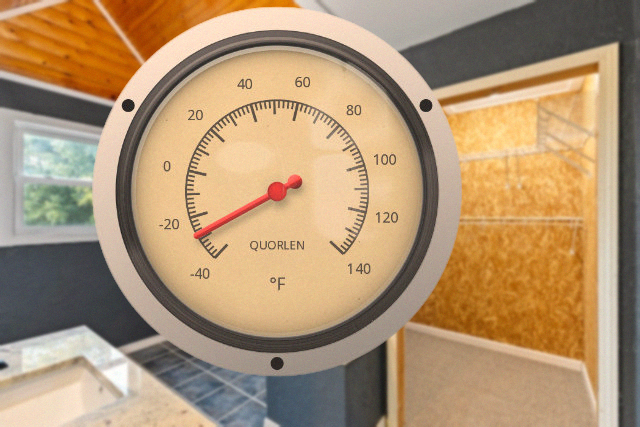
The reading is -28 °F
